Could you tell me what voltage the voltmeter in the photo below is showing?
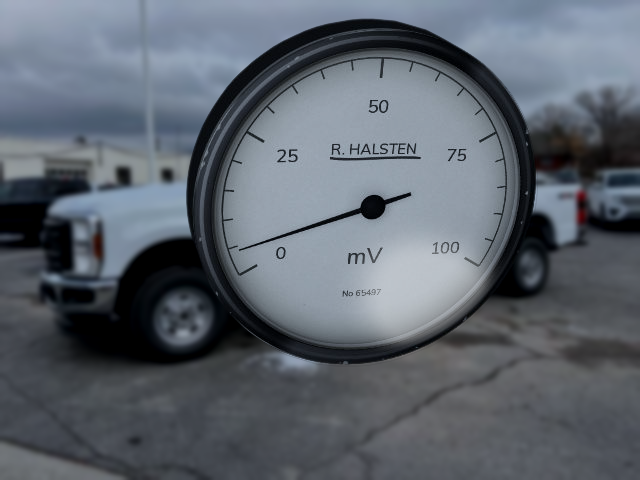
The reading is 5 mV
